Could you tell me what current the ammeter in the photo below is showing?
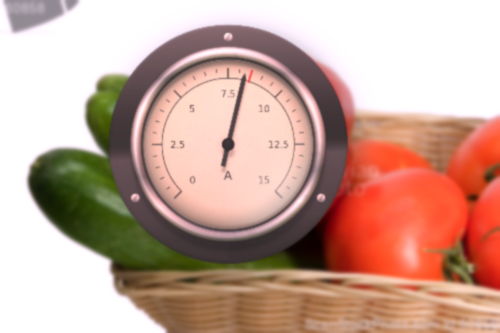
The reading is 8.25 A
